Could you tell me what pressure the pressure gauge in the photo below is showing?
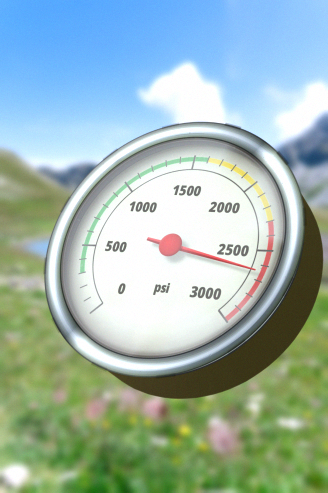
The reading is 2650 psi
